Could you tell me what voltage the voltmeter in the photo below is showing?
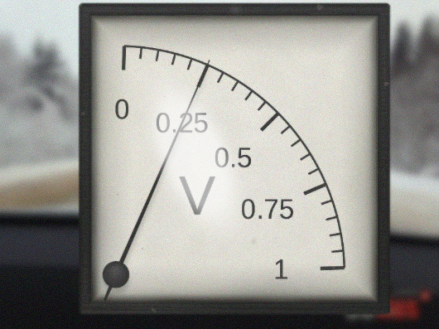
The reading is 0.25 V
